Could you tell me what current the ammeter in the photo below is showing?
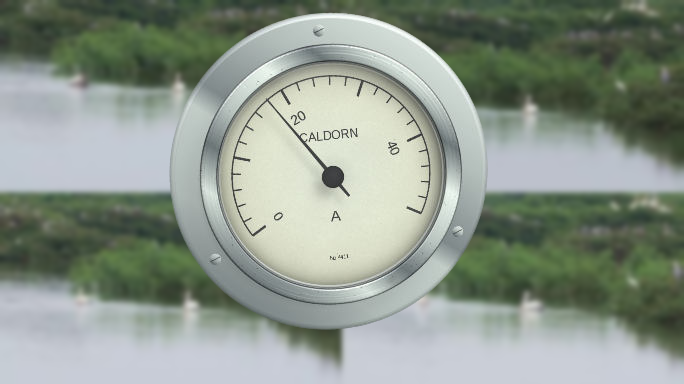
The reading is 18 A
